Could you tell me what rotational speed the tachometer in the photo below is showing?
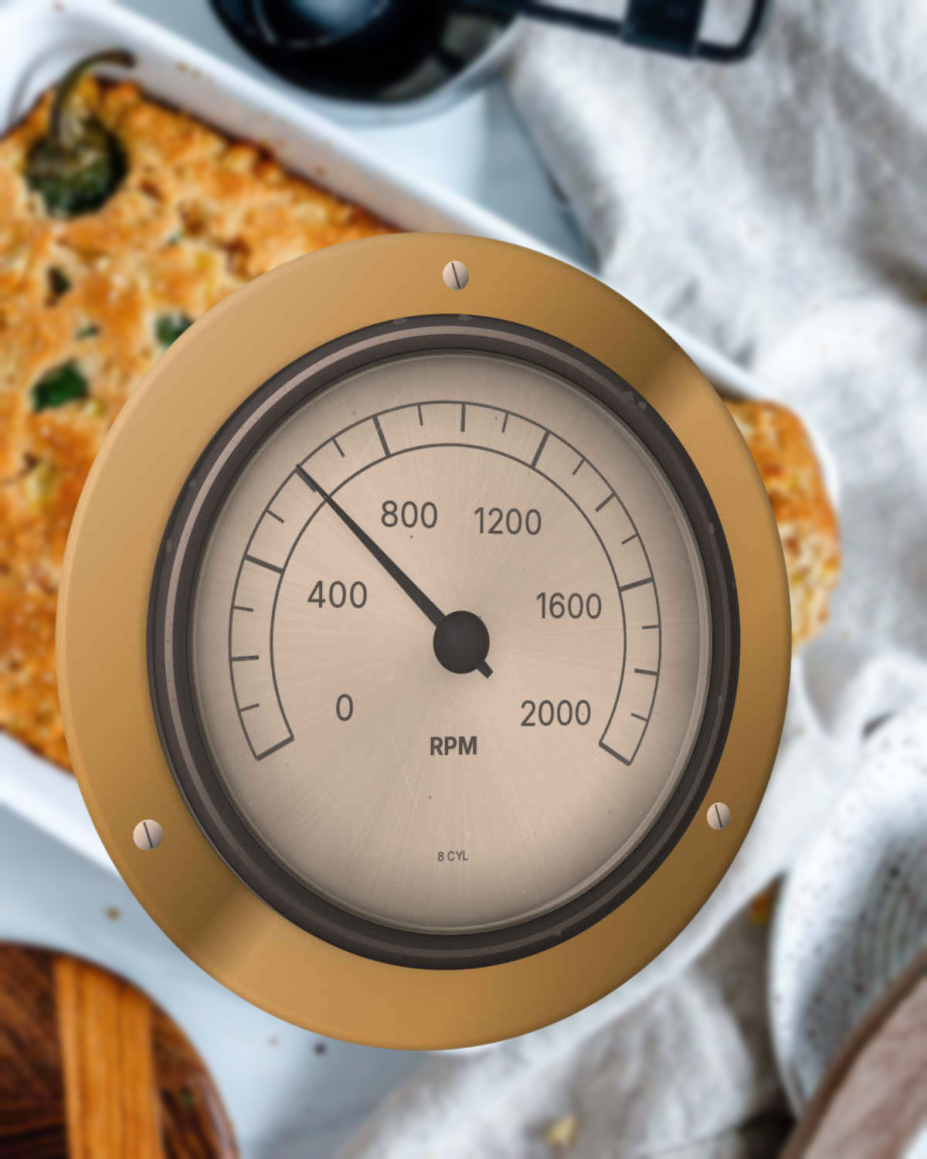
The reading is 600 rpm
